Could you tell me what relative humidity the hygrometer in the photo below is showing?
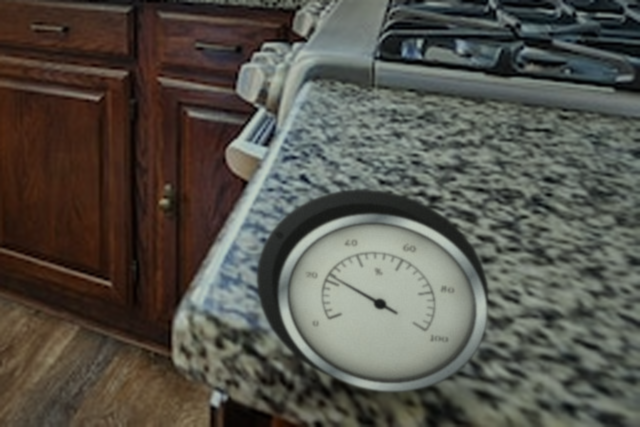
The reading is 24 %
